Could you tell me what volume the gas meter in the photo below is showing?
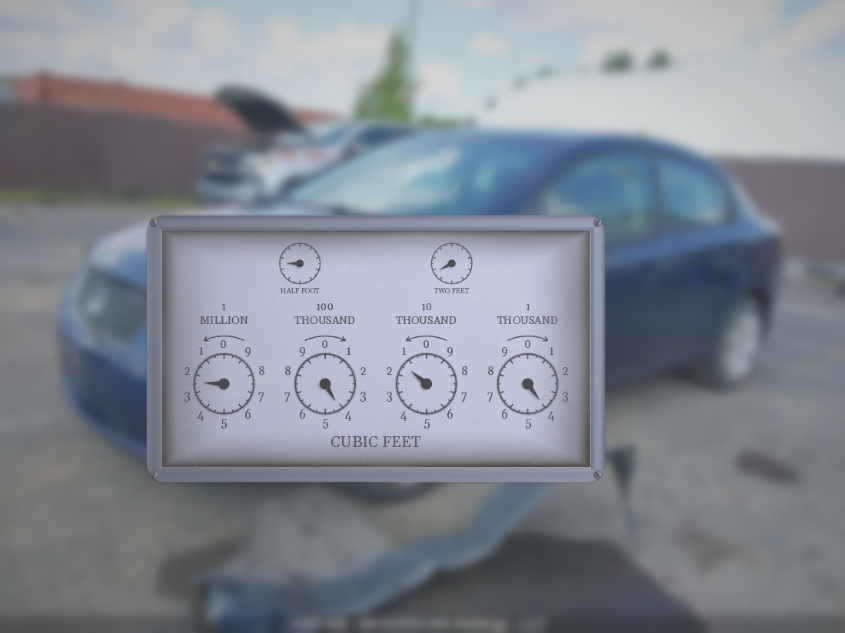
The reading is 241400 ft³
